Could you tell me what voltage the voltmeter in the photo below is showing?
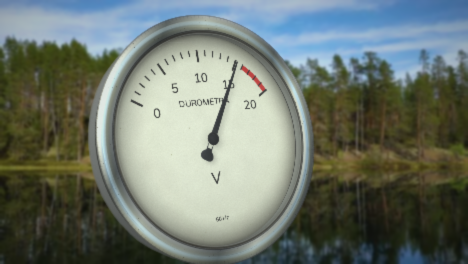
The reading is 15 V
